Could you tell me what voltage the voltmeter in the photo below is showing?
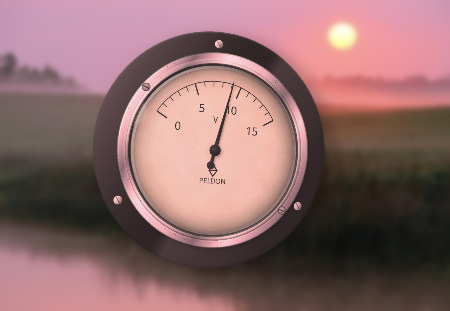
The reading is 9 V
